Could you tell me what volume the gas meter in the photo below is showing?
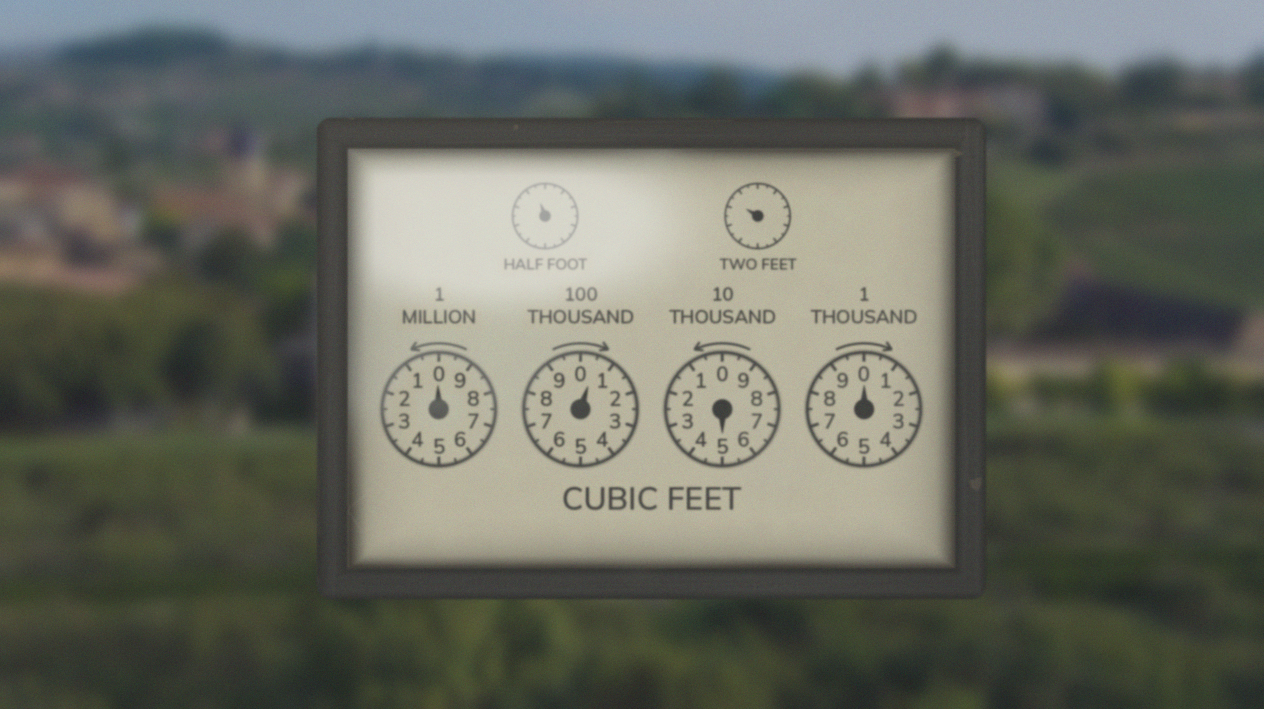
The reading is 5000 ft³
